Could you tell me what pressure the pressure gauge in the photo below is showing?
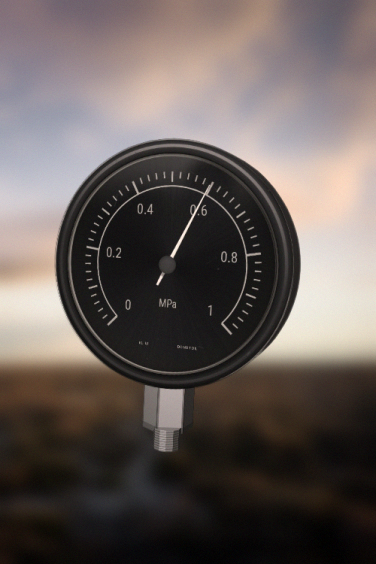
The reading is 0.6 MPa
